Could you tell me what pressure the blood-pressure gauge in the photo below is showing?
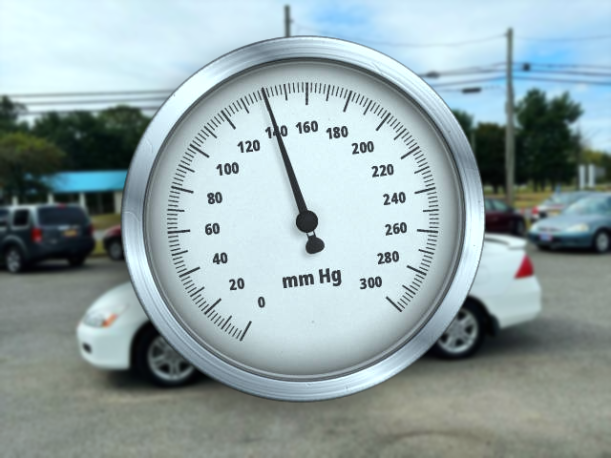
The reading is 140 mmHg
